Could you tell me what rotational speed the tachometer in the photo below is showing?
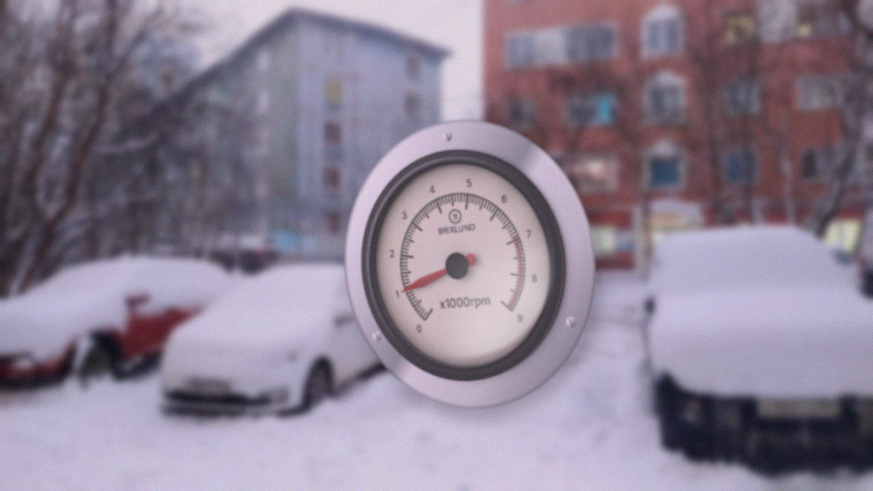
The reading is 1000 rpm
